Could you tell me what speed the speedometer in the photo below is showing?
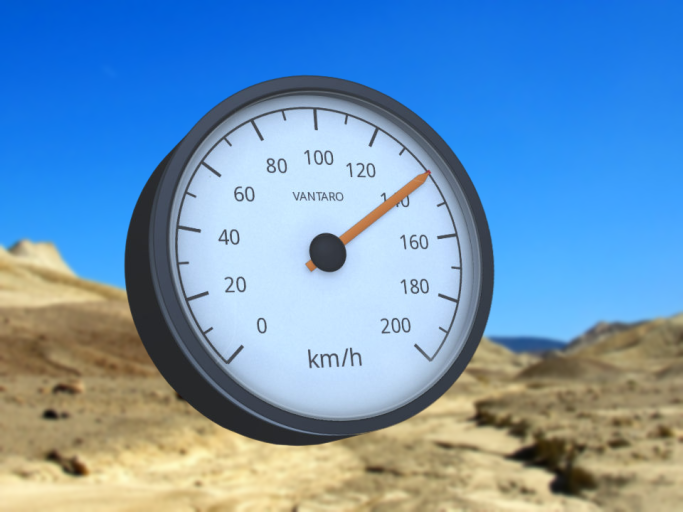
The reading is 140 km/h
